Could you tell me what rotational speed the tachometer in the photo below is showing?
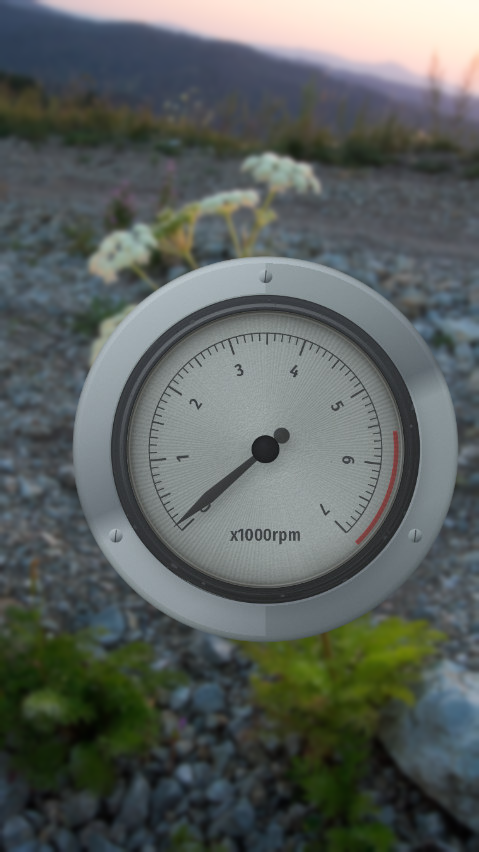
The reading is 100 rpm
